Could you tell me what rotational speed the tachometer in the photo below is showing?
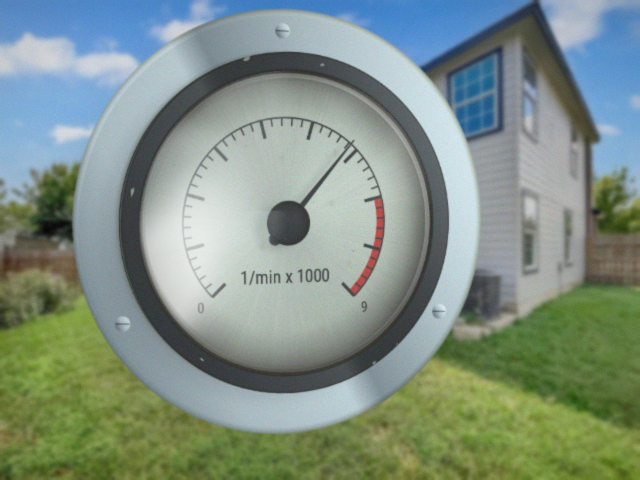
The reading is 5800 rpm
